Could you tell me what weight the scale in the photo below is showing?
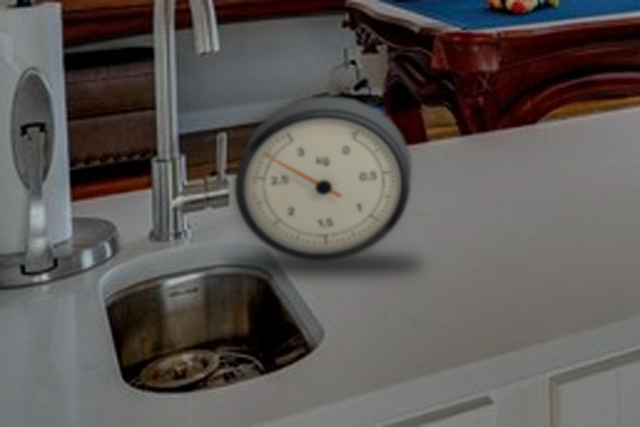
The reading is 2.75 kg
